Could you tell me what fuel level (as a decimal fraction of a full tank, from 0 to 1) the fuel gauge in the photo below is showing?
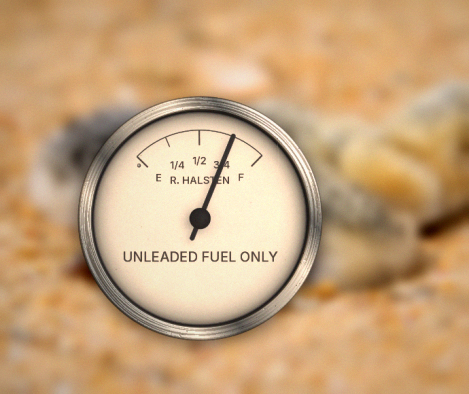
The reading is 0.75
